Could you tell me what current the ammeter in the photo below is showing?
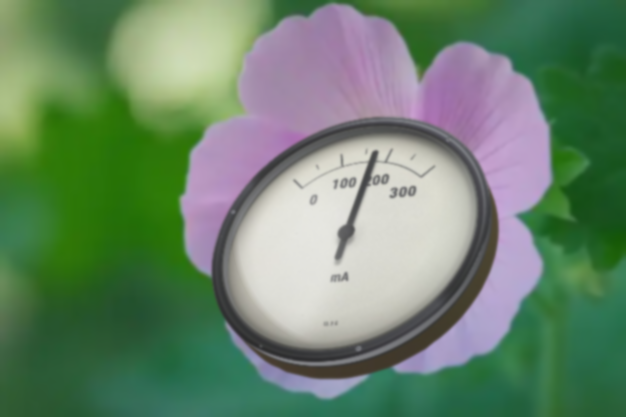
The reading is 175 mA
